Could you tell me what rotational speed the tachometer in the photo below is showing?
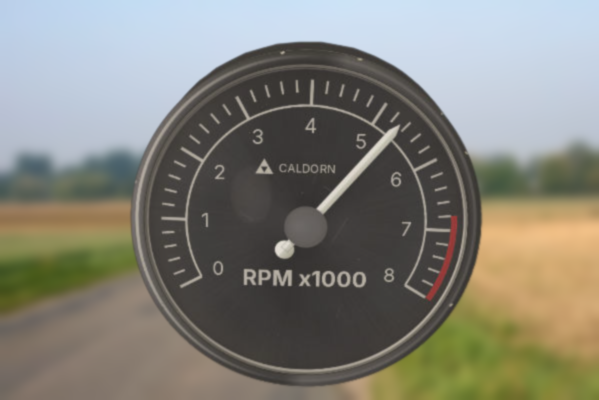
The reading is 5300 rpm
